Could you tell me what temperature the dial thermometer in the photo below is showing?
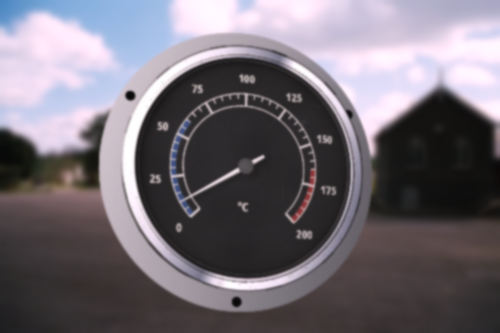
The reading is 10 °C
